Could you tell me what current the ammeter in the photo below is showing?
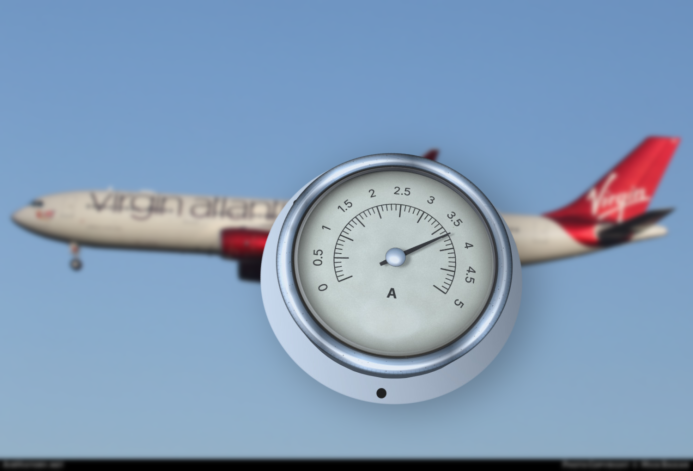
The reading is 3.7 A
